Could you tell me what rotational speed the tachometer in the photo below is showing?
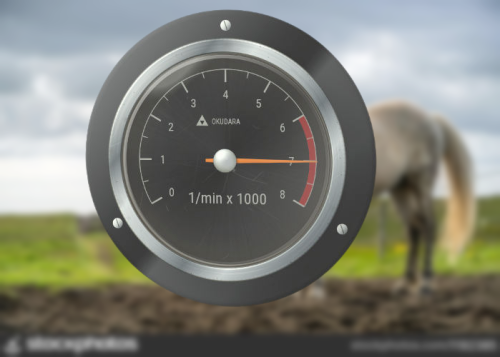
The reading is 7000 rpm
